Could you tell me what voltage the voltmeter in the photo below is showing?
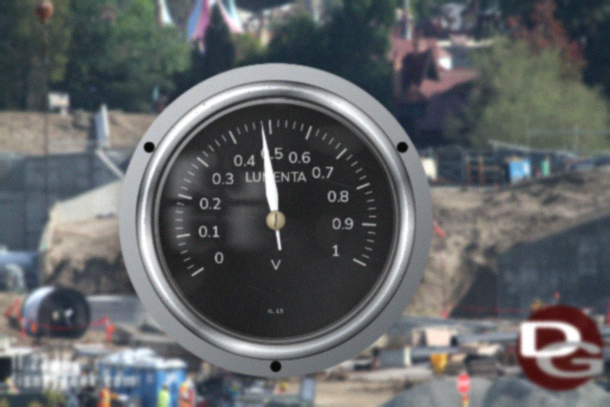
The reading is 0.48 V
